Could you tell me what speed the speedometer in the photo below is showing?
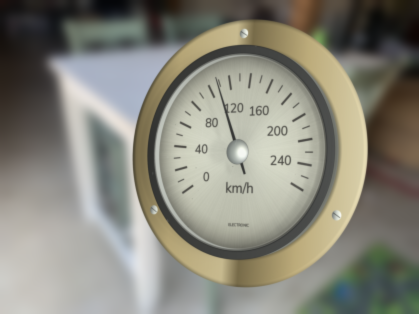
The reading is 110 km/h
